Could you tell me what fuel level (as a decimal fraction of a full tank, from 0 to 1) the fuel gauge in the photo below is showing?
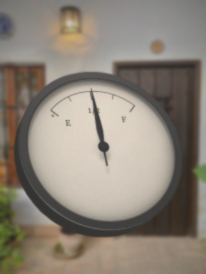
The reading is 0.5
